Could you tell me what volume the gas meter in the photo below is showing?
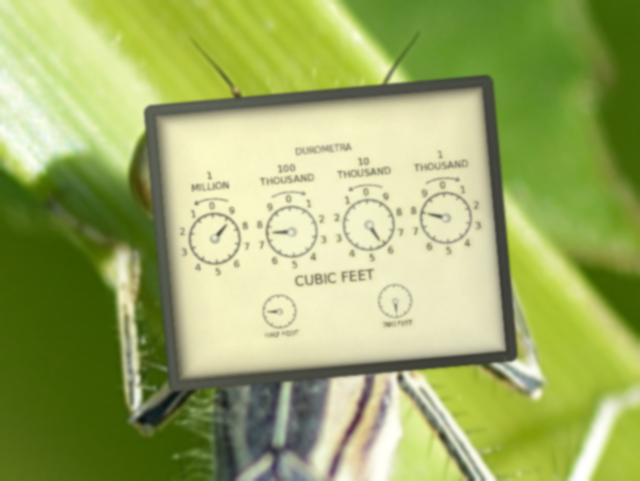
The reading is 875800 ft³
